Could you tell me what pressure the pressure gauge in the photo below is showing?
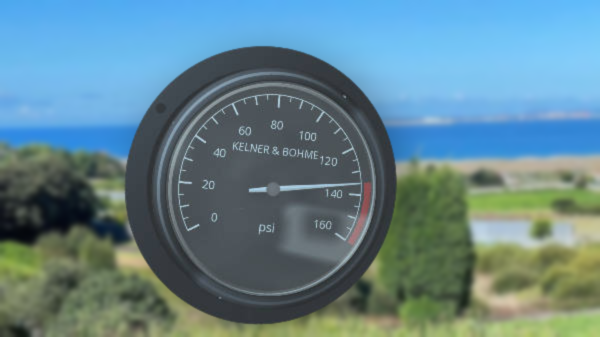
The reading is 135 psi
